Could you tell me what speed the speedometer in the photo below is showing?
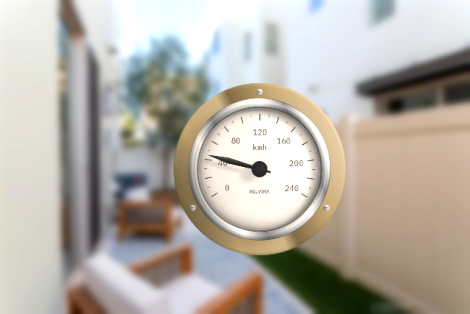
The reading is 45 km/h
